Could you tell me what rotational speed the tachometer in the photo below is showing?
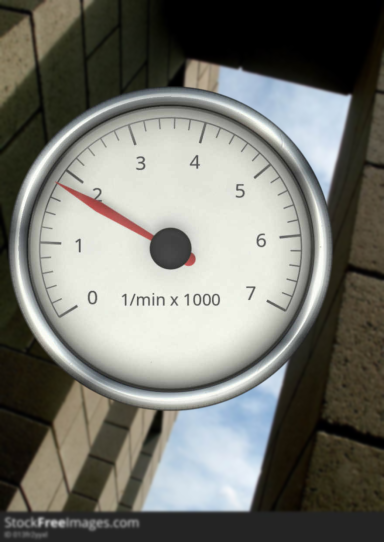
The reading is 1800 rpm
